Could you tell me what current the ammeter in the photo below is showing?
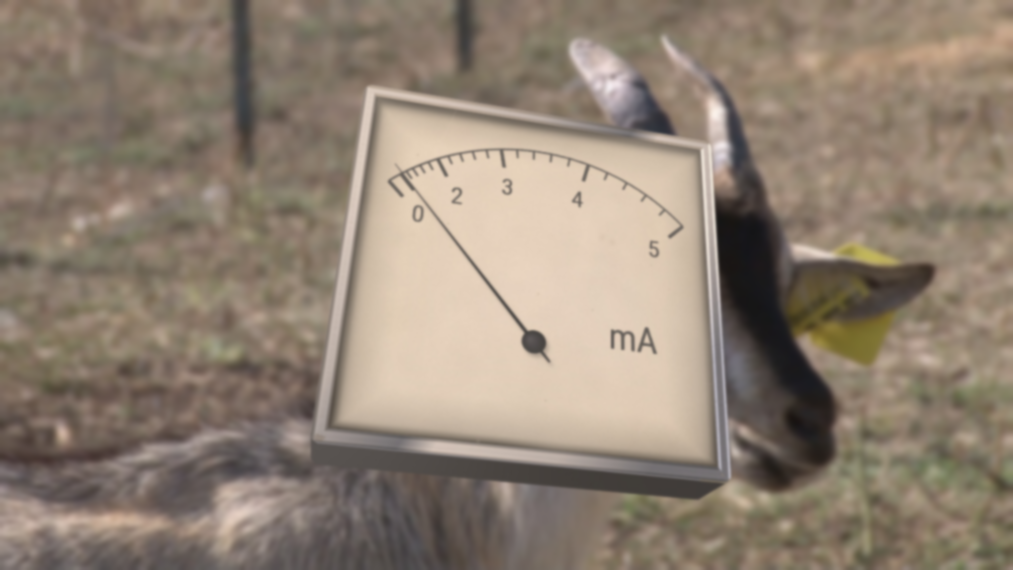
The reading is 1 mA
